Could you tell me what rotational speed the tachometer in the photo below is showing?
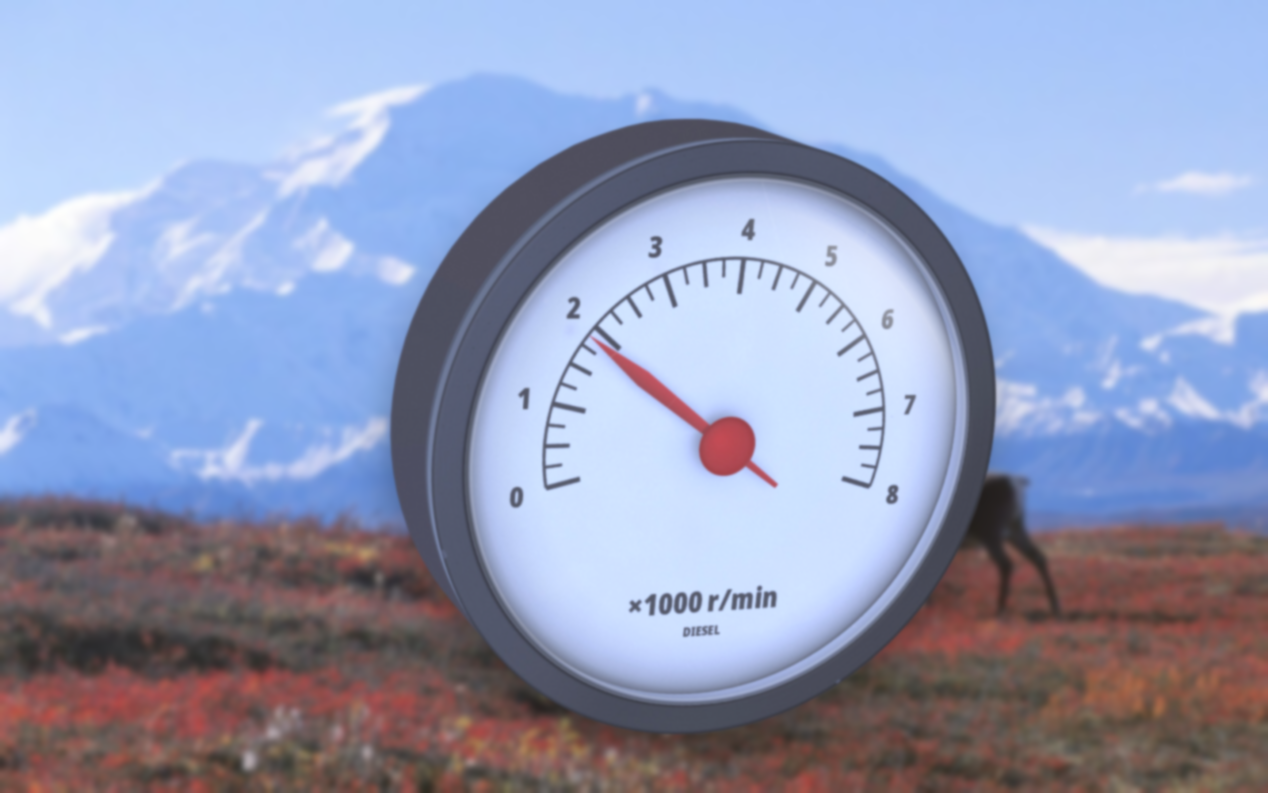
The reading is 1875 rpm
